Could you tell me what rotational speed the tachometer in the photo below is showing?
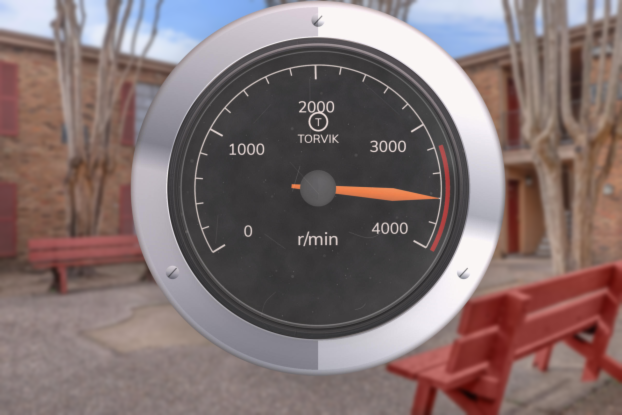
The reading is 3600 rpm
